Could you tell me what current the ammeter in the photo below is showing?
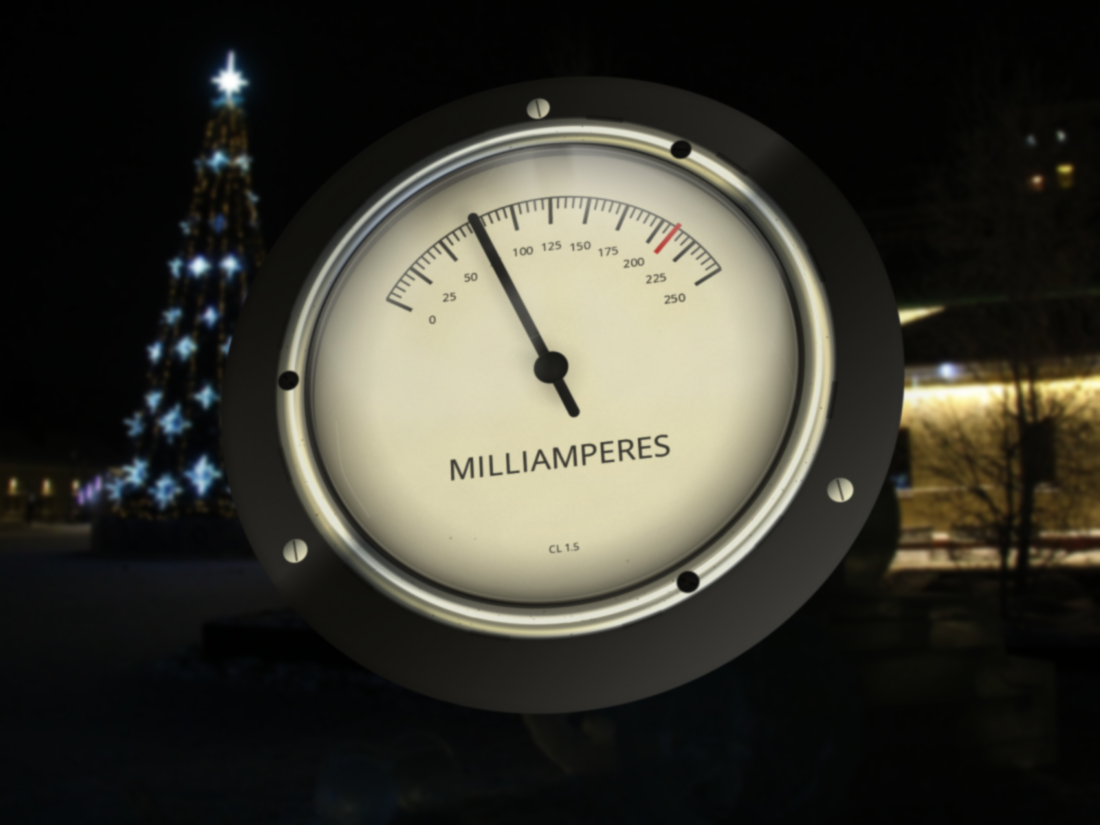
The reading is 75 mA
